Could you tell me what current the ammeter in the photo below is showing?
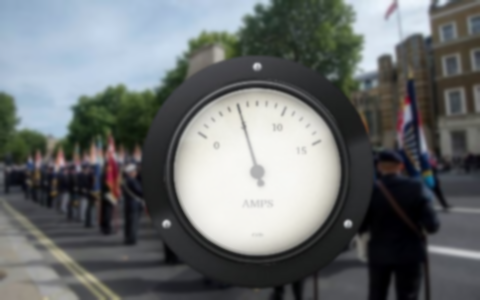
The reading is 5 A
